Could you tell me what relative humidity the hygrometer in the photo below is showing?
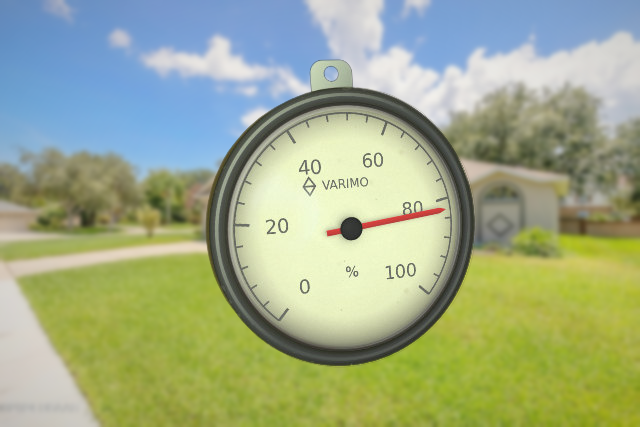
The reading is 82 %
